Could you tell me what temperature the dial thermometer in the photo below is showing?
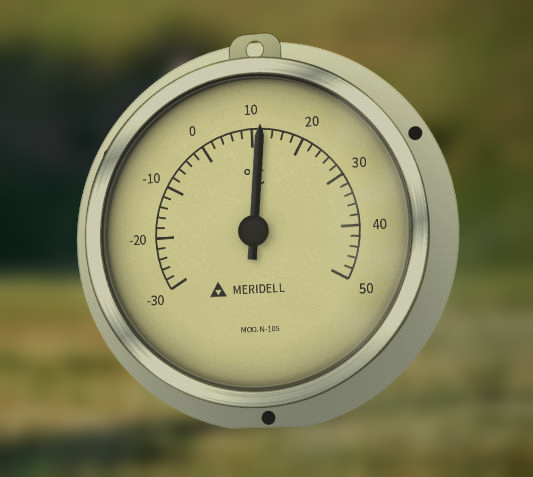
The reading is 12 °C
